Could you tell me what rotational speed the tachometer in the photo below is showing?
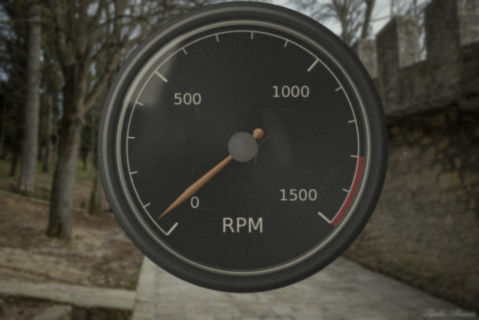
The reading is 50 rpm
